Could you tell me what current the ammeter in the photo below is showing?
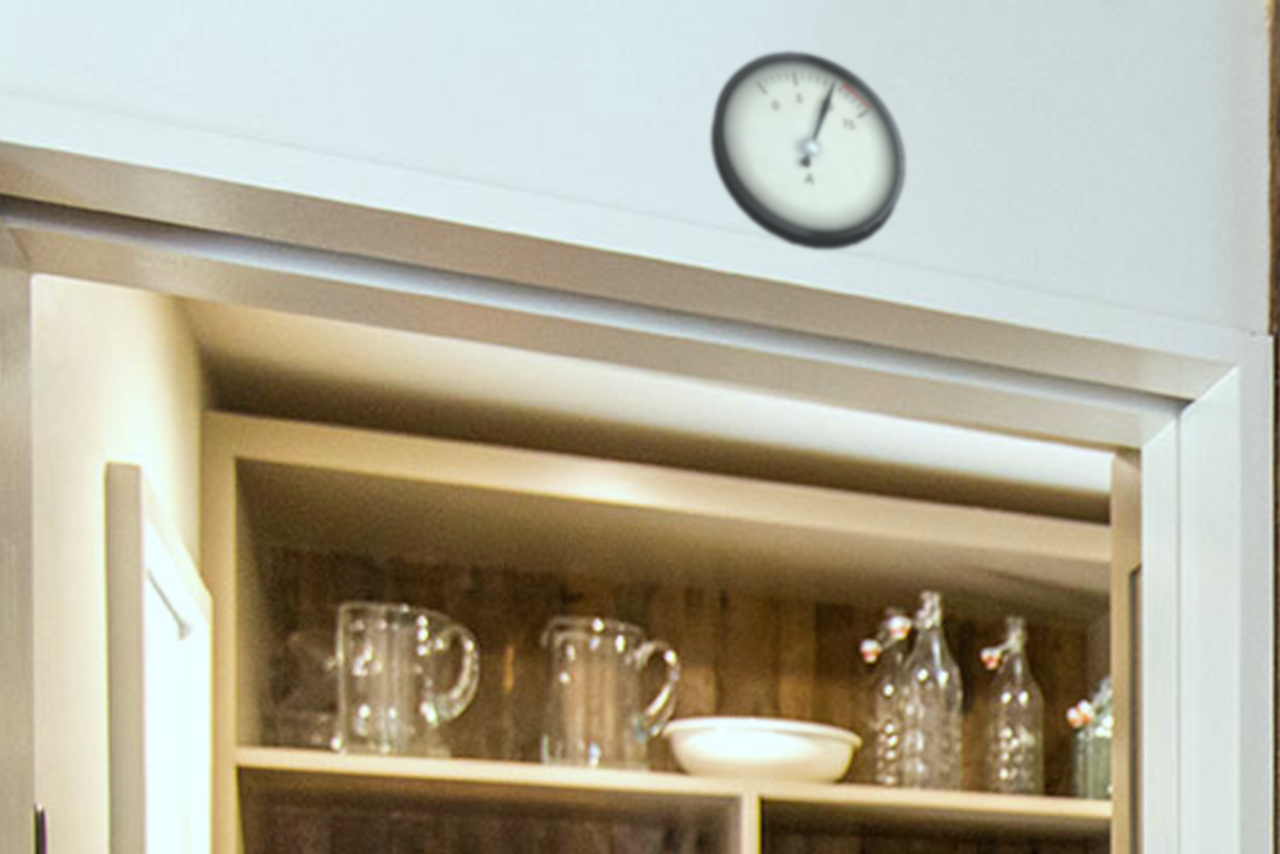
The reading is 10 A
